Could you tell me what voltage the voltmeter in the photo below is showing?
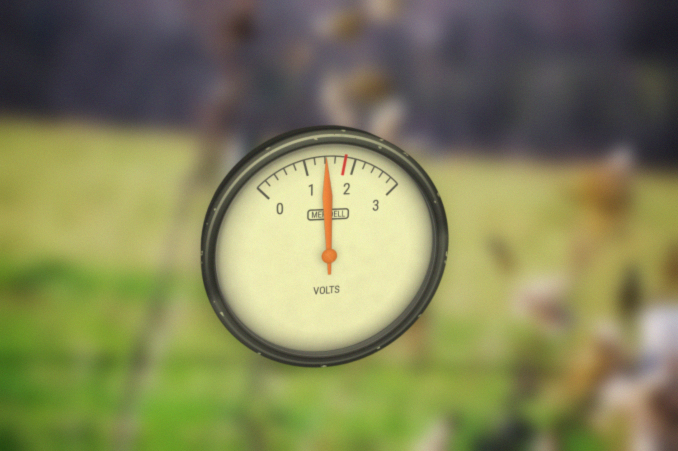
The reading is 1.4 V
